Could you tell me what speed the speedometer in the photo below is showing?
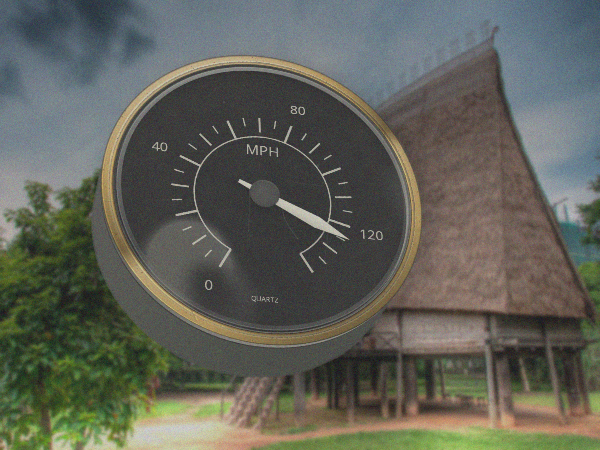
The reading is 125 mph
